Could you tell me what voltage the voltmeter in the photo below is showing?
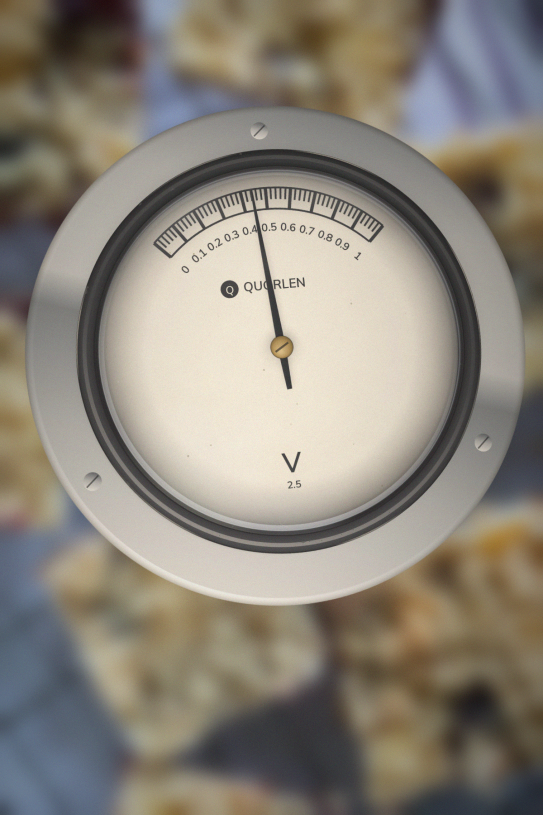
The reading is 0.44 V
